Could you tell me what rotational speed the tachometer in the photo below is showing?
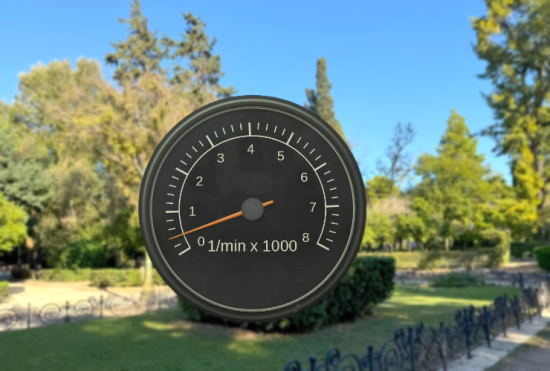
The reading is 400 rpm
